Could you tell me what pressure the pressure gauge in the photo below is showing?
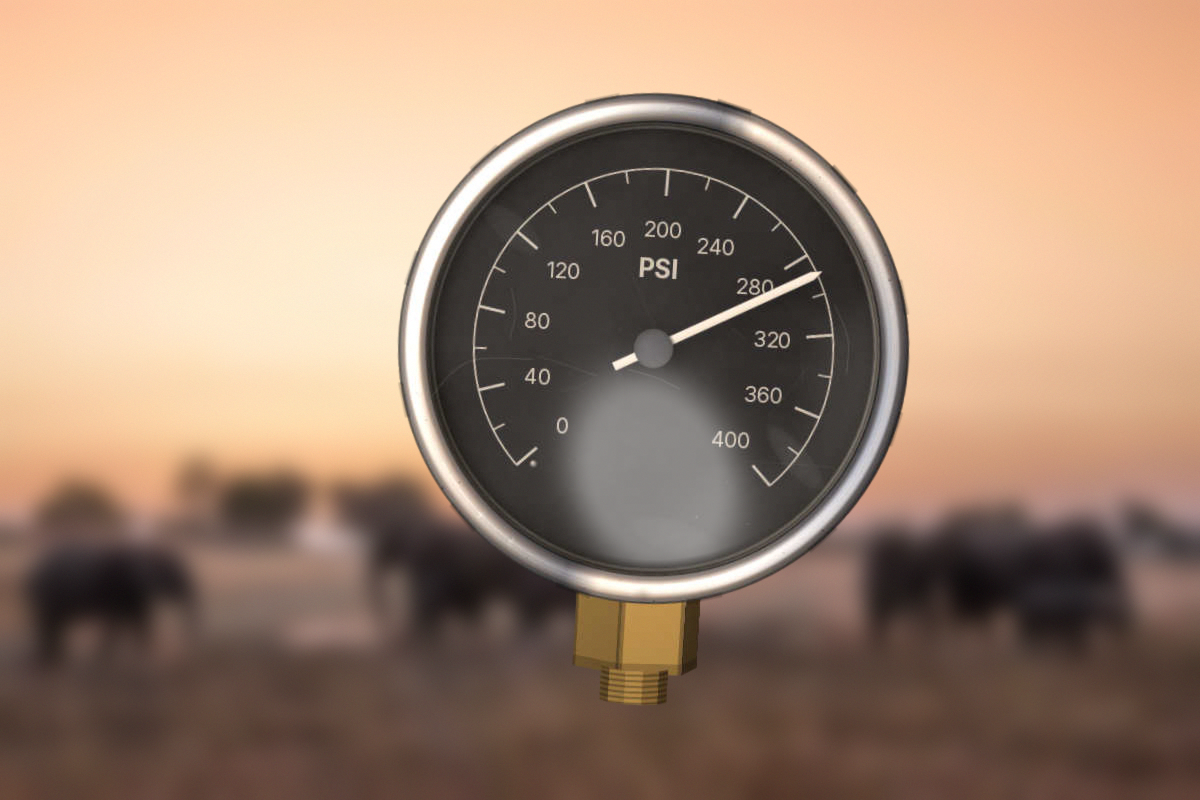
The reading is 290 psi
